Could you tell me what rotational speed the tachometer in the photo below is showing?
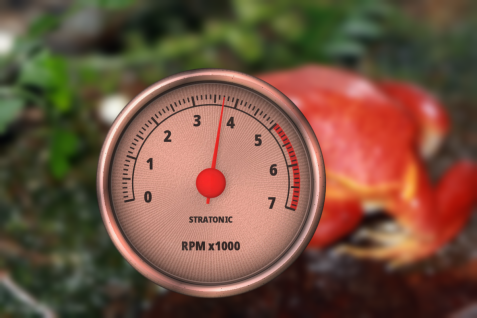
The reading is 3700 rpm
